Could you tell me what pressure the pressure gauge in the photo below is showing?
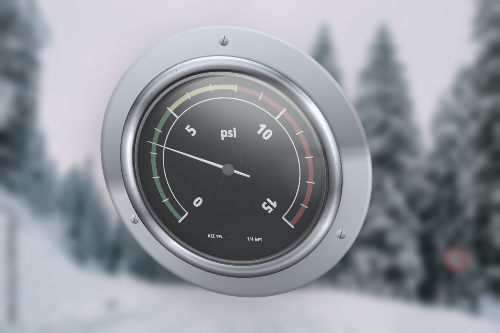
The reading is 3.5 psi
